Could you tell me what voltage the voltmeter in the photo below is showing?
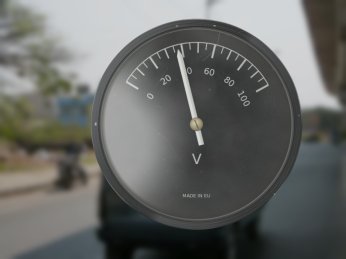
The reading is 37.5 V
